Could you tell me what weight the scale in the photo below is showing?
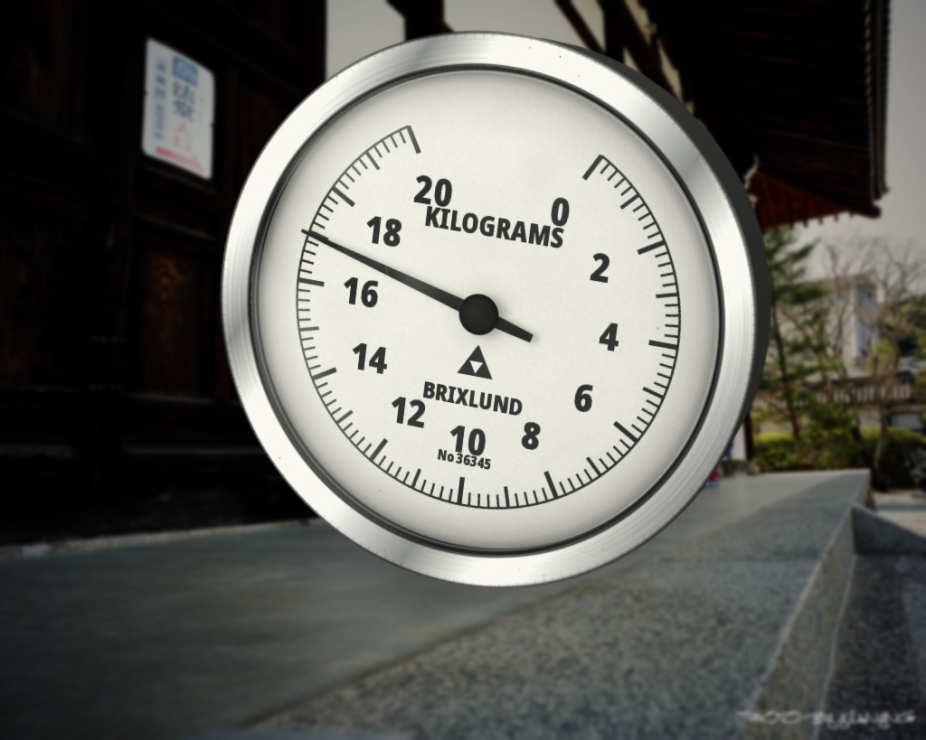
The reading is 17 kg
